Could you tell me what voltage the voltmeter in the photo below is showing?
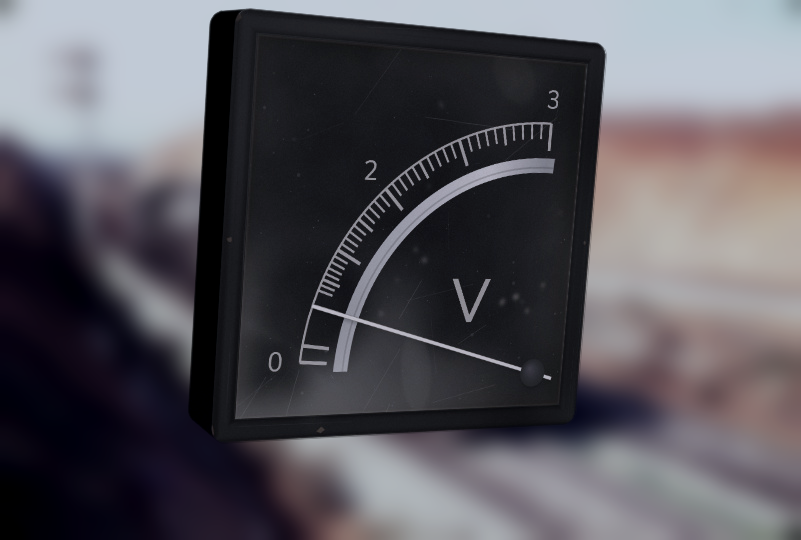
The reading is 1 V
